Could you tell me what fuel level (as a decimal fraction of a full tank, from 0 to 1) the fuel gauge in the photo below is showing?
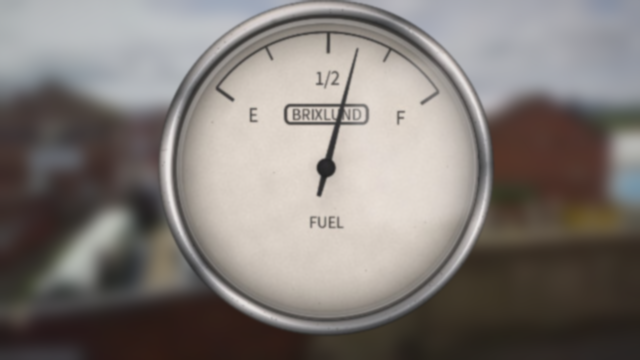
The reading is 0.625
